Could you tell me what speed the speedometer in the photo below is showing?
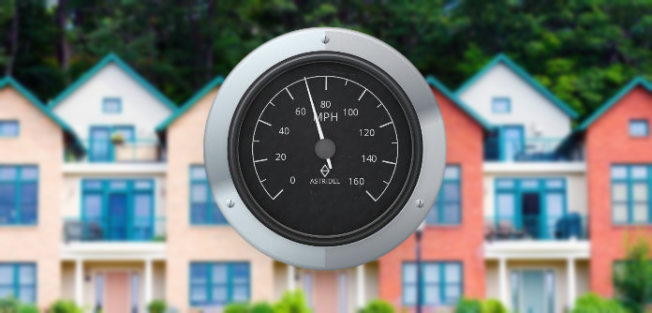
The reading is 70 mph
